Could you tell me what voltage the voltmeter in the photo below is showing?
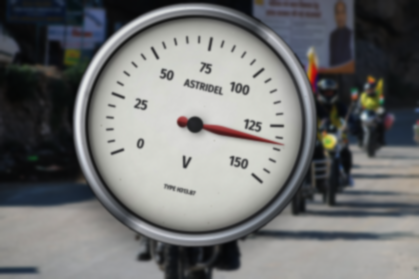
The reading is 132.5 V
